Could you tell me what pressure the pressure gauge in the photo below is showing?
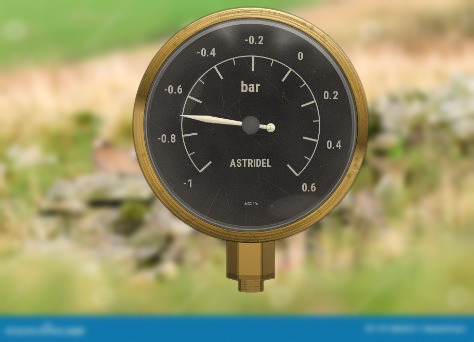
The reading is -0.7 bar
